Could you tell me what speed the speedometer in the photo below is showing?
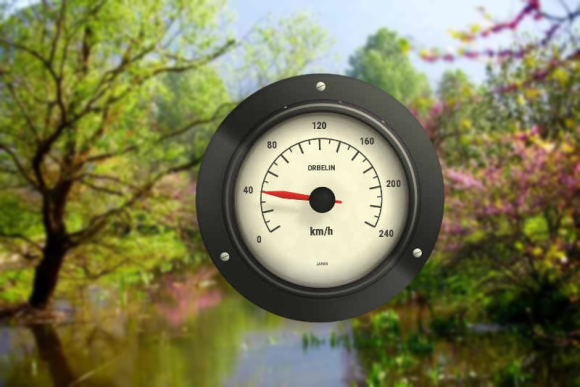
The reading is 40 km/h
